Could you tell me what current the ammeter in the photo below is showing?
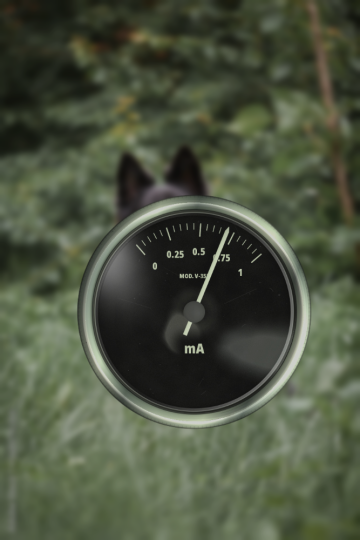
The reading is 0.7 mA
